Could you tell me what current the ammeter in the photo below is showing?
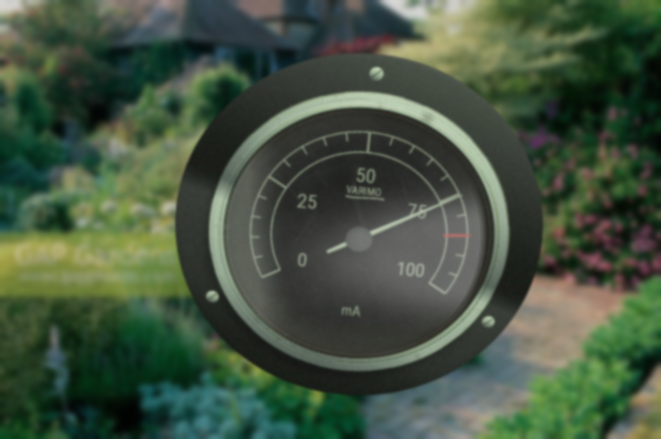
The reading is 75 mA
